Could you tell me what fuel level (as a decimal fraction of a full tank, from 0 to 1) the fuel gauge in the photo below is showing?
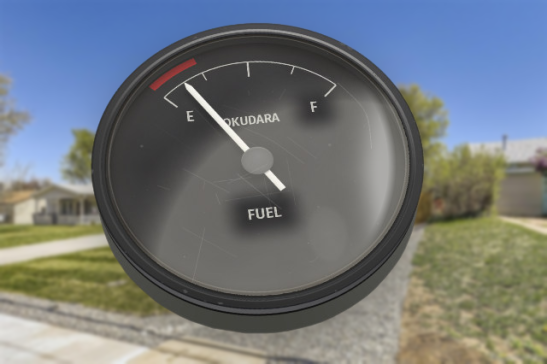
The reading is 0.125
